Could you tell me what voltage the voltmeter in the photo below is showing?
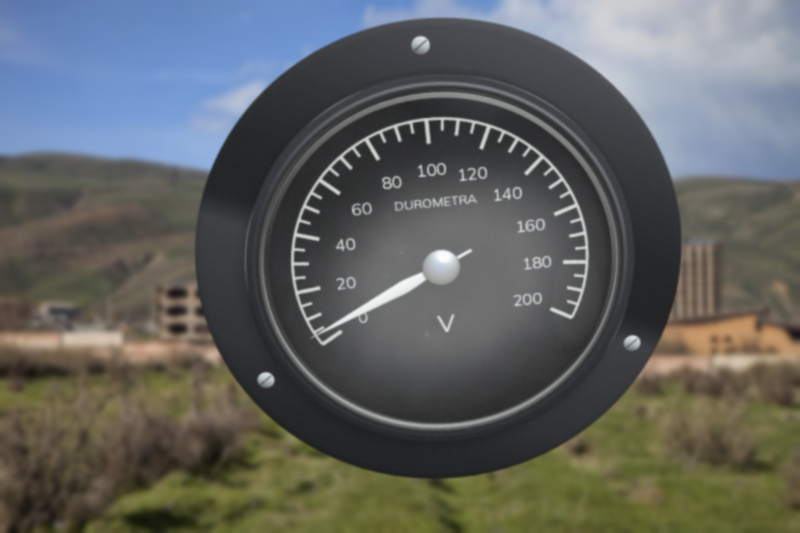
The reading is 5 V
